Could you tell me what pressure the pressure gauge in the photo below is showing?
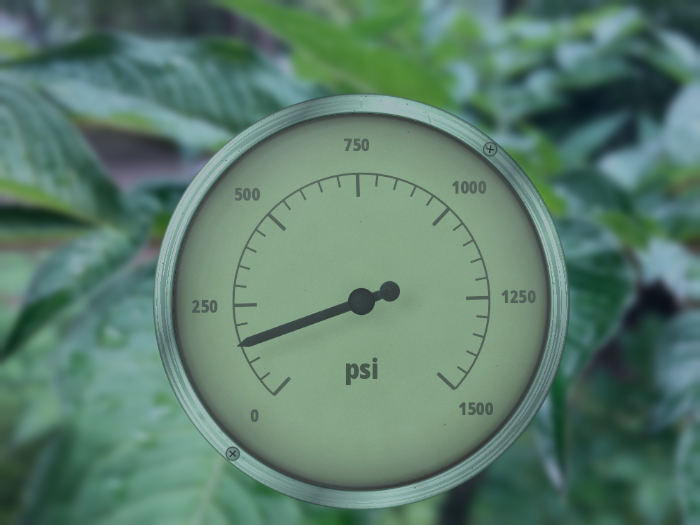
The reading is 150 psi
